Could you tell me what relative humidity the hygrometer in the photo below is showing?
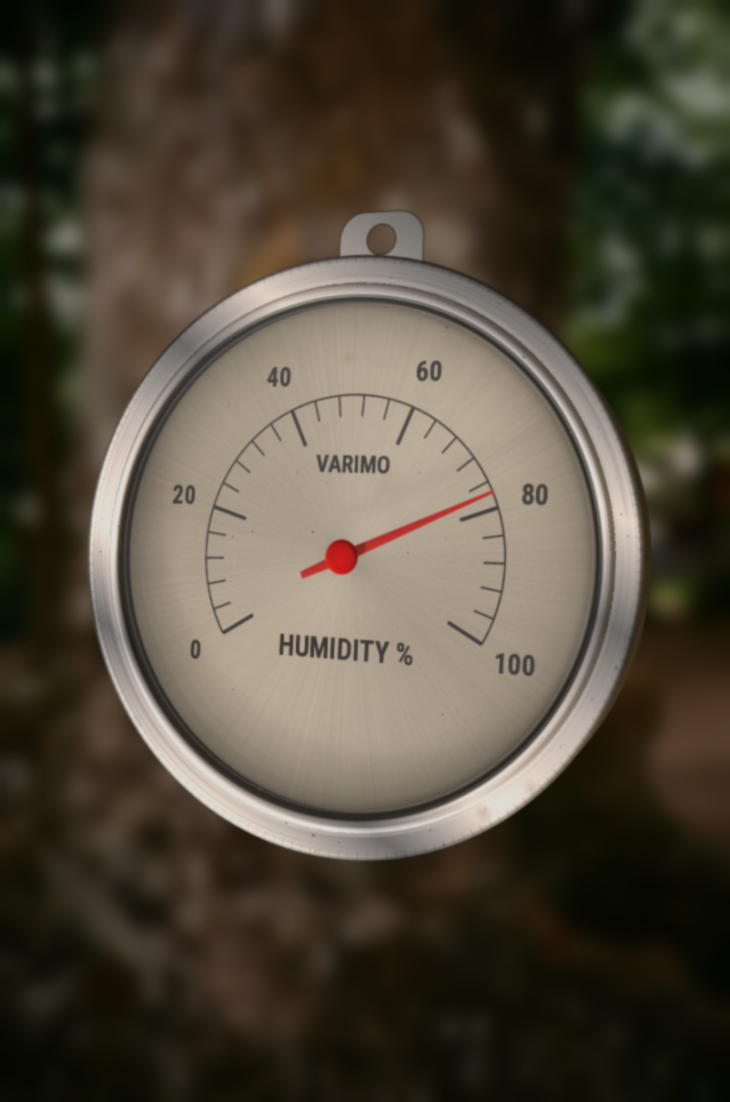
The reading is 78 %
